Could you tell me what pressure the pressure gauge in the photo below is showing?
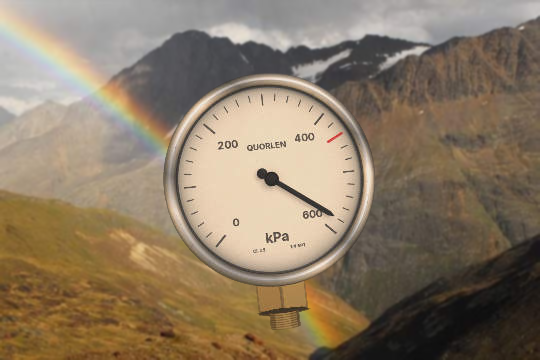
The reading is 580 kPa
